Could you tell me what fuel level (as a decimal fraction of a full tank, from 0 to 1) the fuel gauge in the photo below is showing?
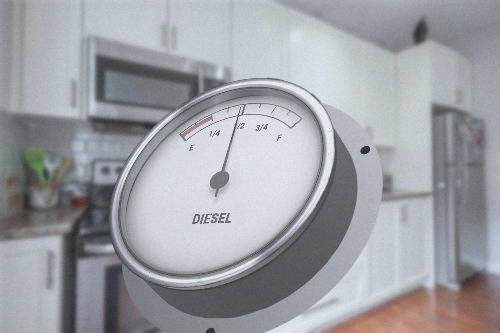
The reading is 0.5
